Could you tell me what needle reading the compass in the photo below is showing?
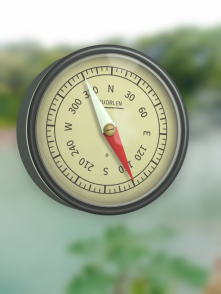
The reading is 150 °
